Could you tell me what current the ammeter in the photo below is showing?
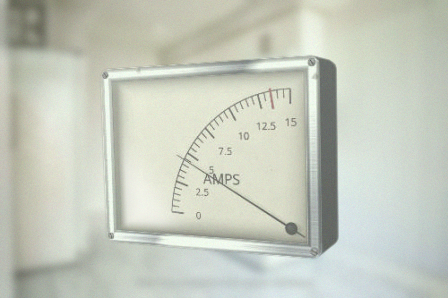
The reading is 4.5 A
